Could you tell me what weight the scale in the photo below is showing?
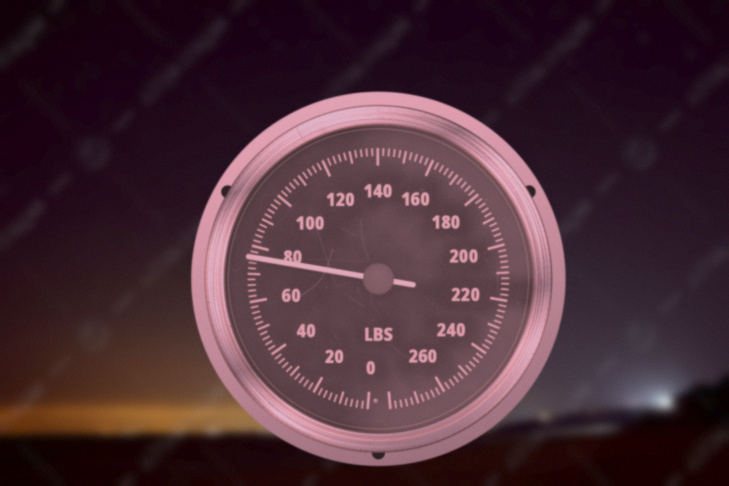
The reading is 76 lb
